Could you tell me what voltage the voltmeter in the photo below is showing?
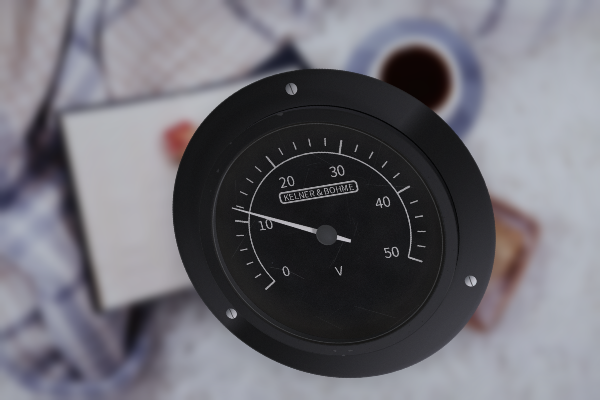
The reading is 12 V
